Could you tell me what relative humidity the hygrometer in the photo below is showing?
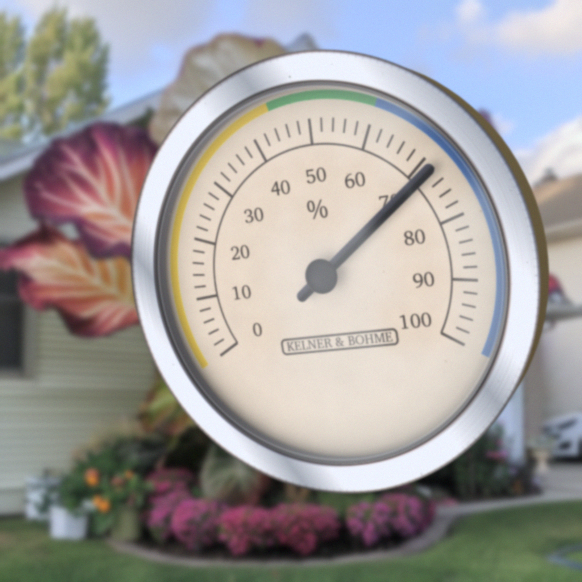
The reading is 72 %
